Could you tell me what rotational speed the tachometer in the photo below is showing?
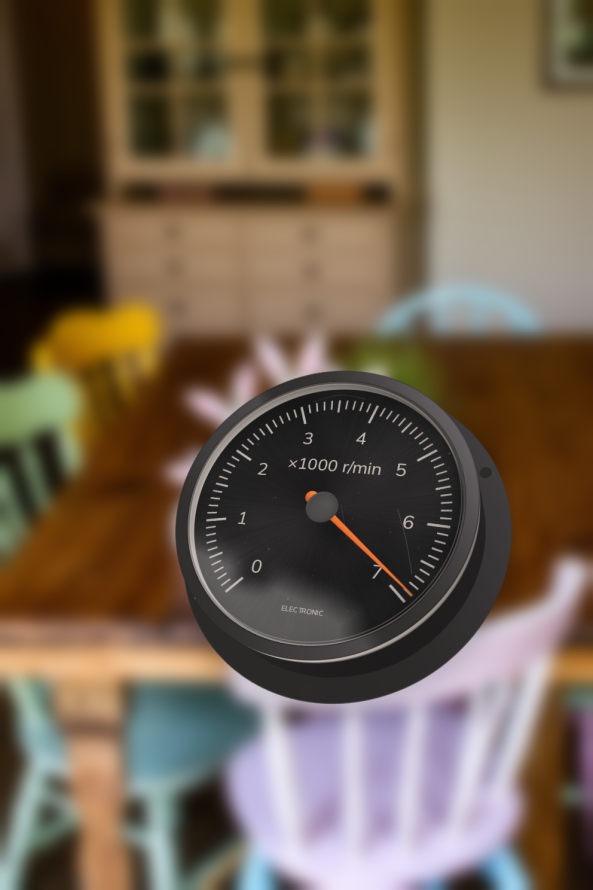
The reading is 6900 rpm
